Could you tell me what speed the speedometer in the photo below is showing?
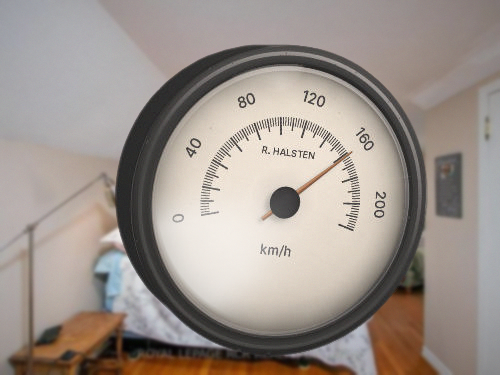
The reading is 160 km/h
